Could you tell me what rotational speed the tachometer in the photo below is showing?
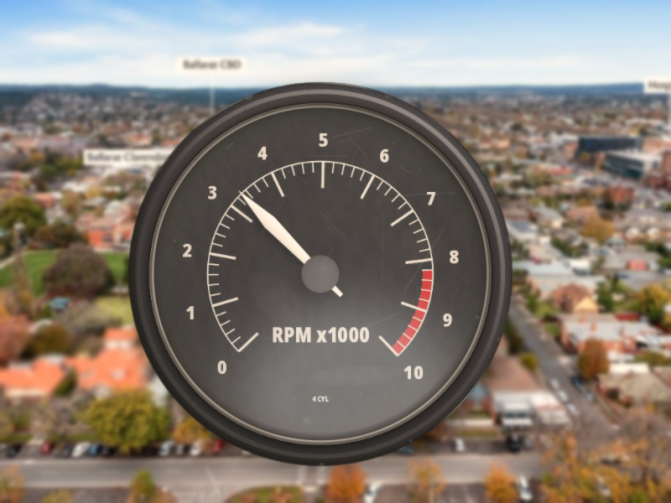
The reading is 3300 rpm
